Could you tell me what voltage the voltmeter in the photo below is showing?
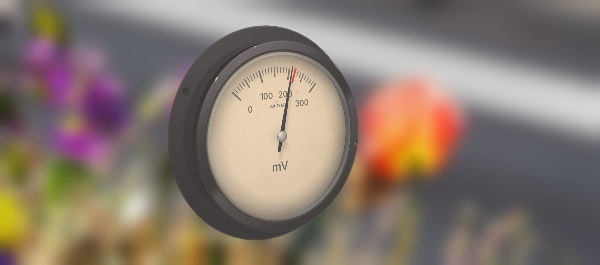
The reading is 200 mV
